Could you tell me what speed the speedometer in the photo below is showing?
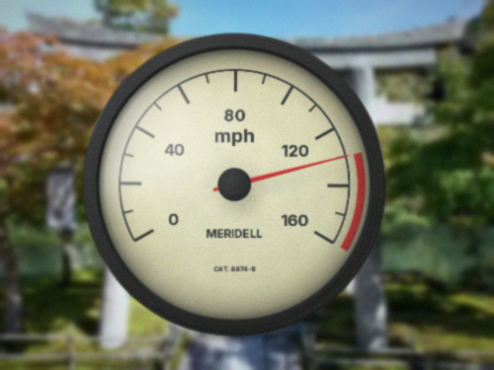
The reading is 130 mph
